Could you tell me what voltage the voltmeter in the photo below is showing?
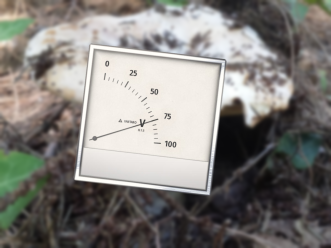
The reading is 75 V
